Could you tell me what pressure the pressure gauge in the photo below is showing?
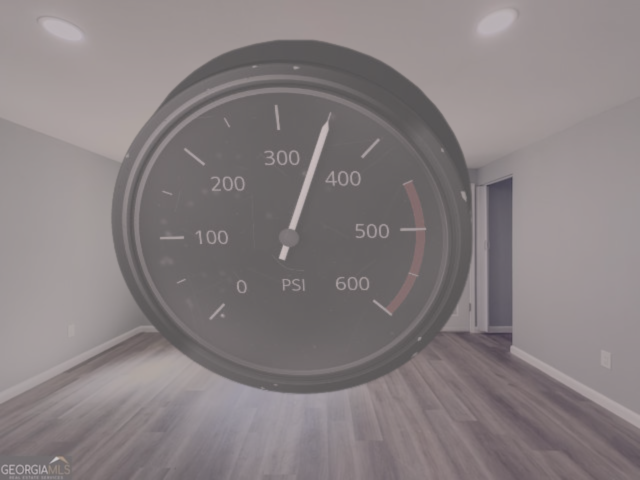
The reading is 350 psi
